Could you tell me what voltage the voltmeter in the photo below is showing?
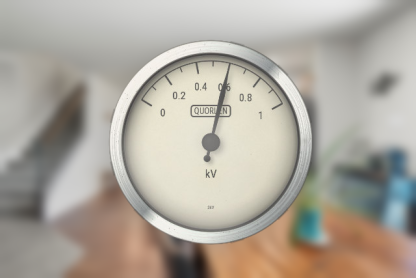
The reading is 0.6 kV
